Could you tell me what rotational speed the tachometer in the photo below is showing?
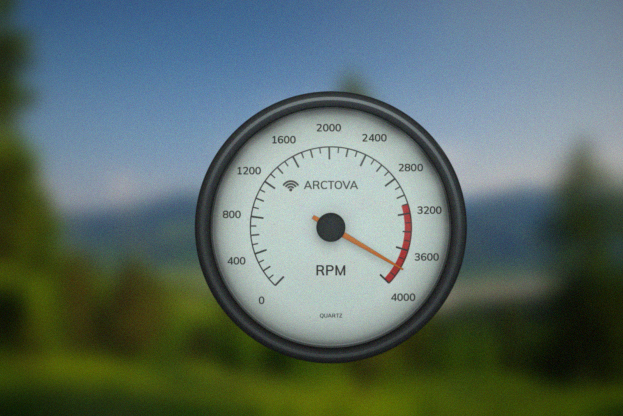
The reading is 3800 rpm
